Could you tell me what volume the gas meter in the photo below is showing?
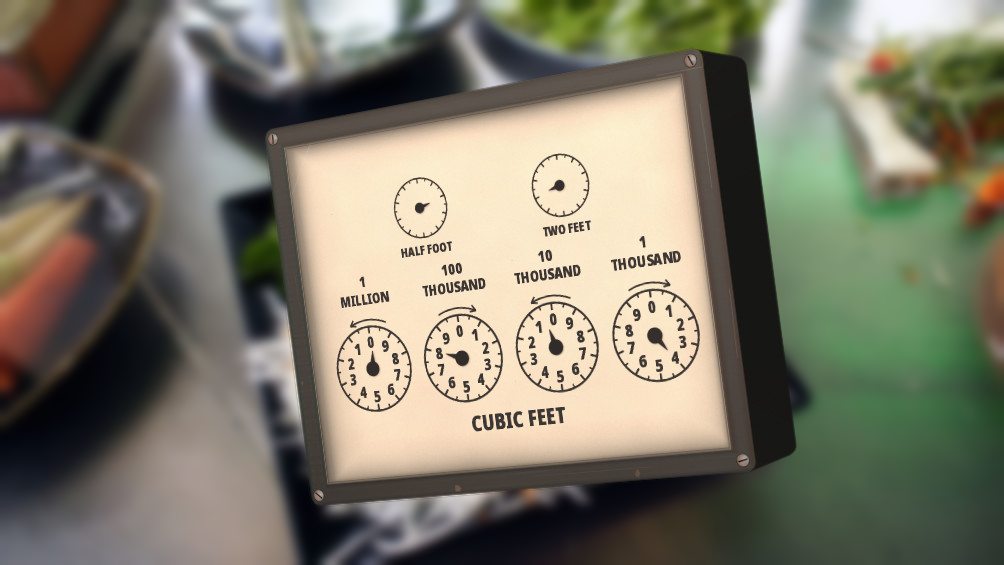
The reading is 980400 ft³
